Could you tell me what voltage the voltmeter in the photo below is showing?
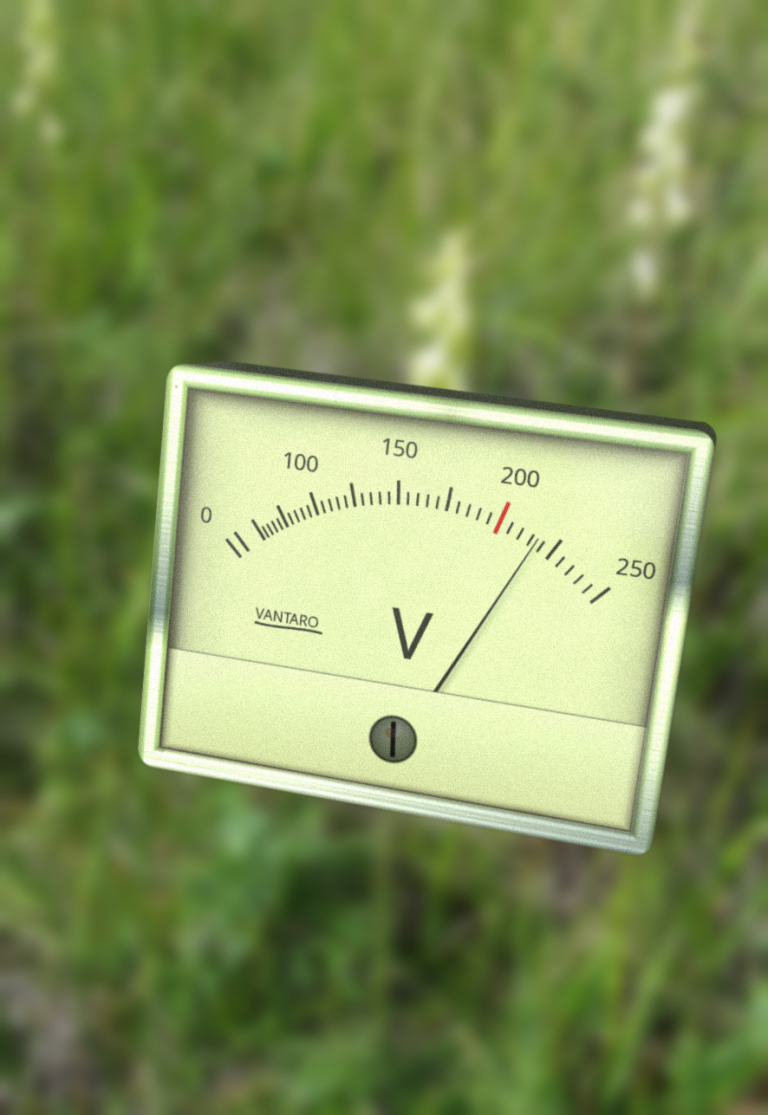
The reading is 217.5 V
